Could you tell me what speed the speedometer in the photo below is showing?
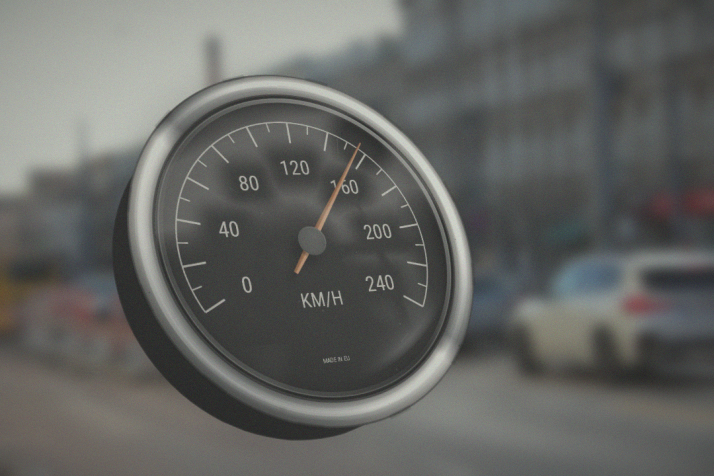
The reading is 155 km/h
